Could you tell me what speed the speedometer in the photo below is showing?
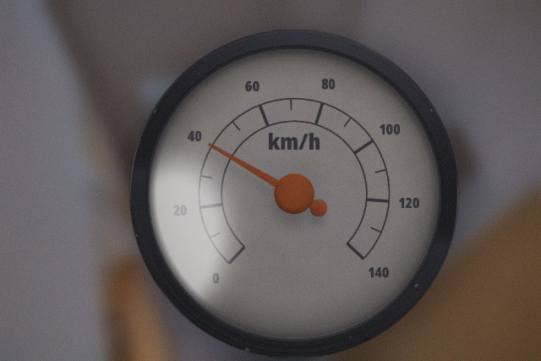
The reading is 40 km/h
